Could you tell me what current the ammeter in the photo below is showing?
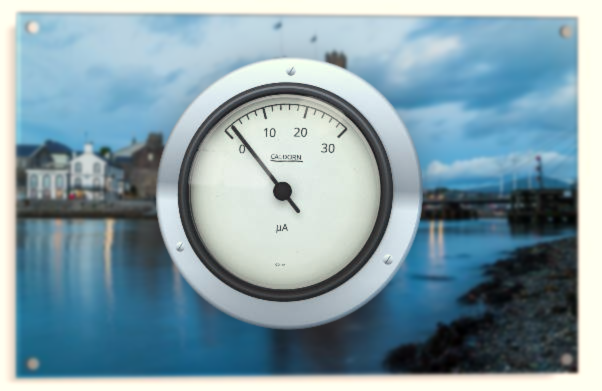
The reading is 2 µA
